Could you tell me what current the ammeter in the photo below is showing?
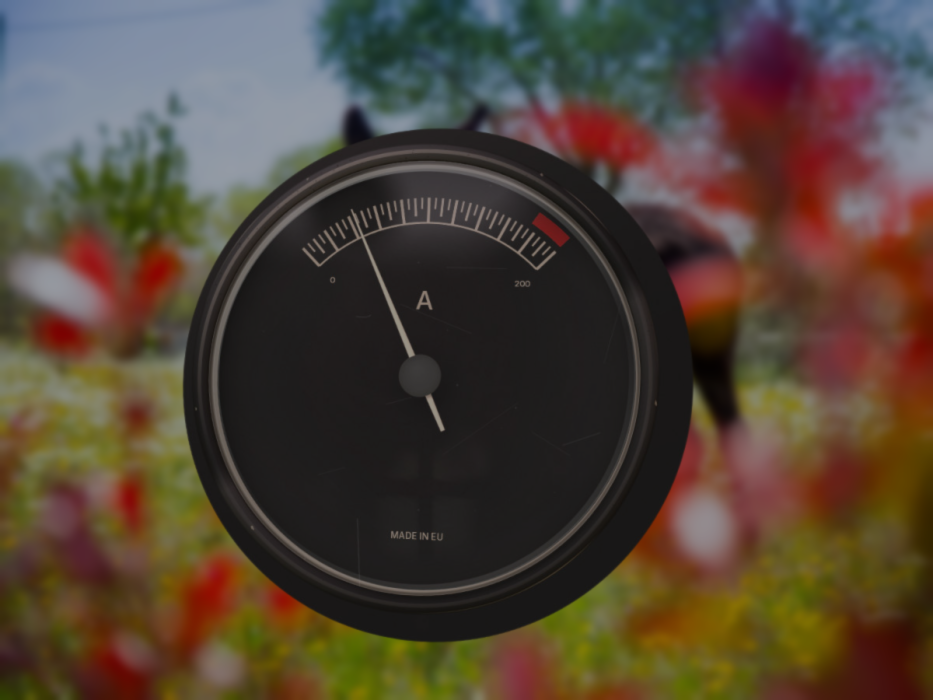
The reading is 45 A
